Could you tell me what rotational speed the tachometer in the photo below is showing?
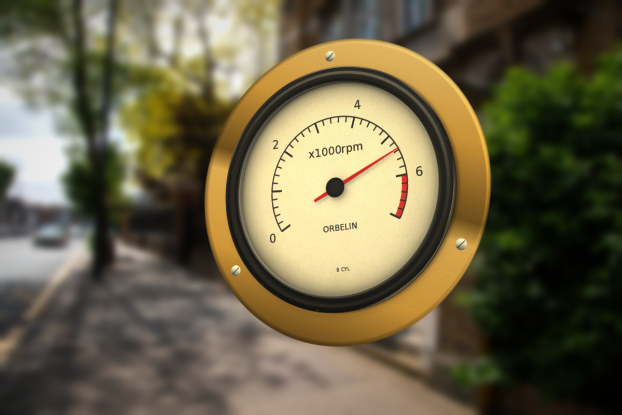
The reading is 5400 rpm
